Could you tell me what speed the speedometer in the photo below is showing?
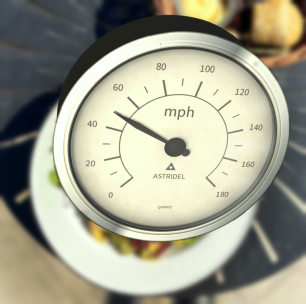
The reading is 50 mph
